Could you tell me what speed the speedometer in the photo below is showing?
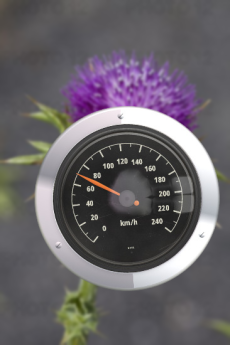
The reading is 70 km/h
